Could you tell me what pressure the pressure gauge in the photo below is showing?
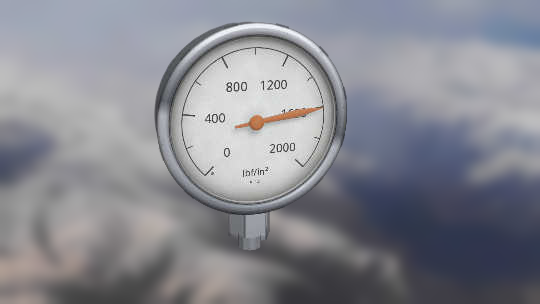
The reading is 1600 psi
